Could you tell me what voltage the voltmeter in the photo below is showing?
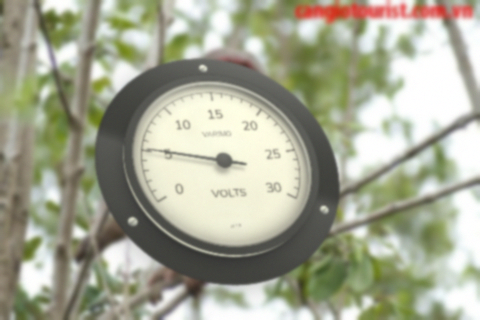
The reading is 5 V
